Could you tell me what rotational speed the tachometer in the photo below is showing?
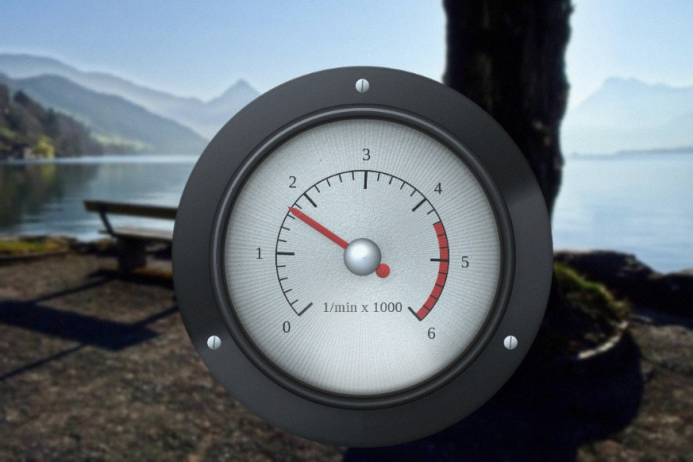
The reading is 1700 rpm
